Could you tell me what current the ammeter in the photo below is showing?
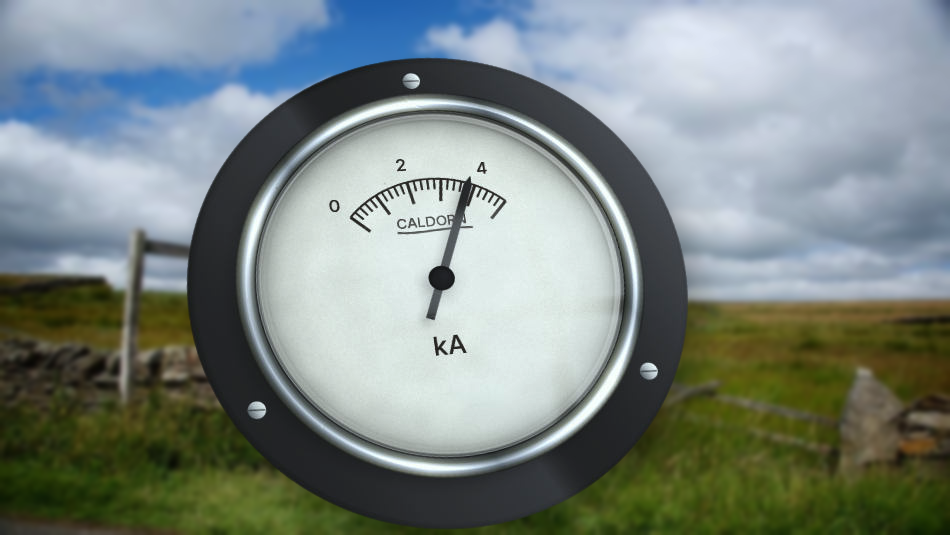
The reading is 3.8 kA
